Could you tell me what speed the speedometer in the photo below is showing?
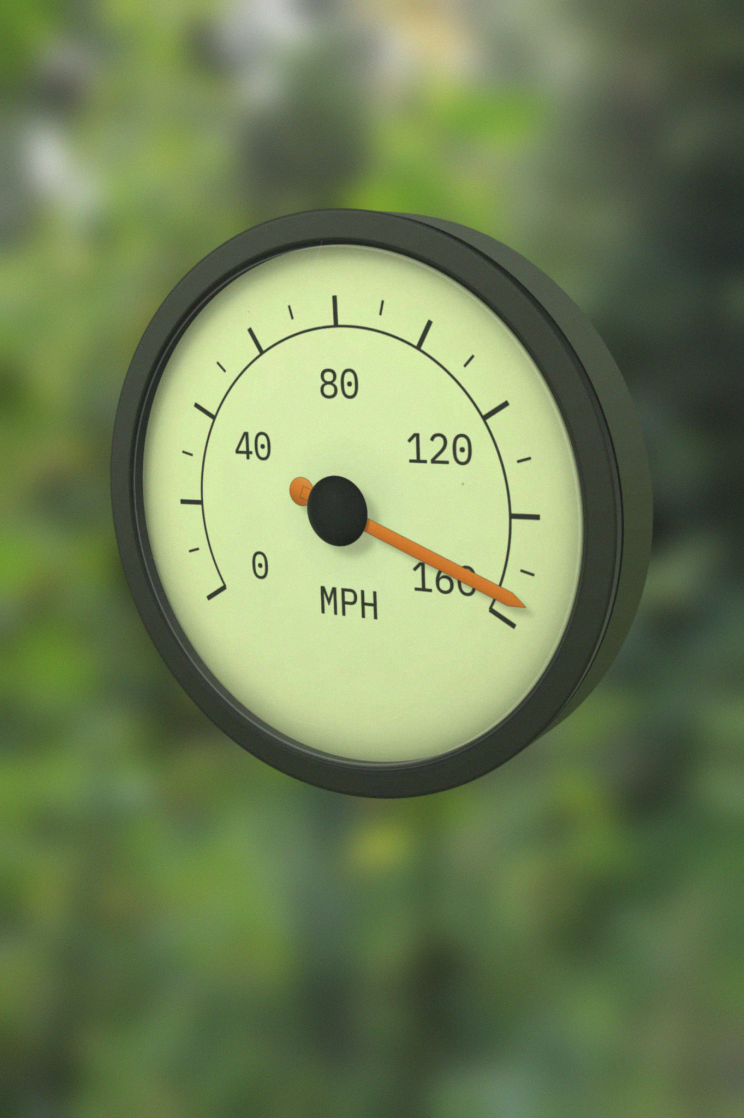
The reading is 155 mph
